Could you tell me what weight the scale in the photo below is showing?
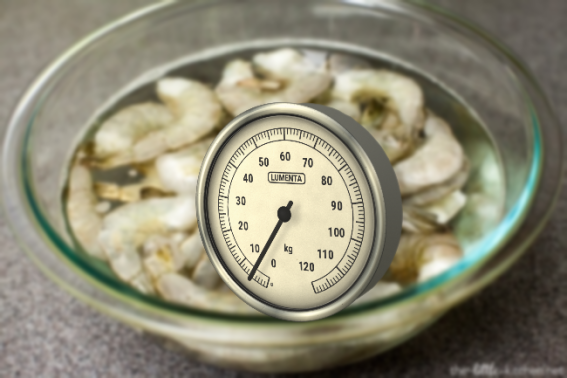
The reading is 5 kg
